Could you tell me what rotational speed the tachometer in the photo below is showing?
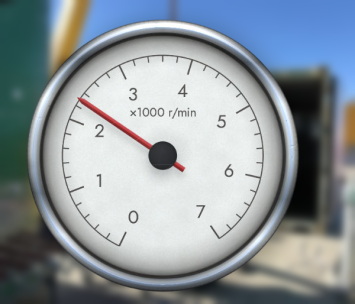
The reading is 2300 rpm
